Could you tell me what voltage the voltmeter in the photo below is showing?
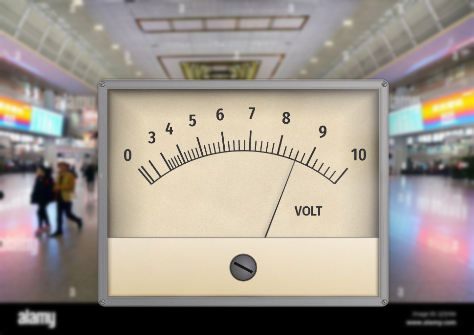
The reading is 8.6 V
